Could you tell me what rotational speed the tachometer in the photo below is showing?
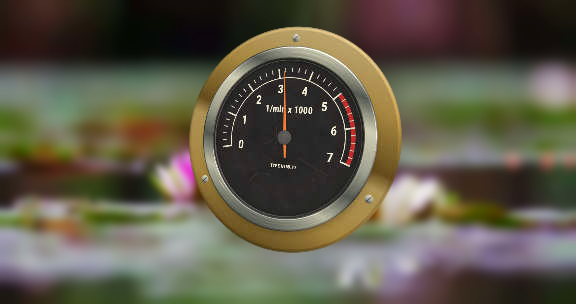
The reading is 3200 rpm
